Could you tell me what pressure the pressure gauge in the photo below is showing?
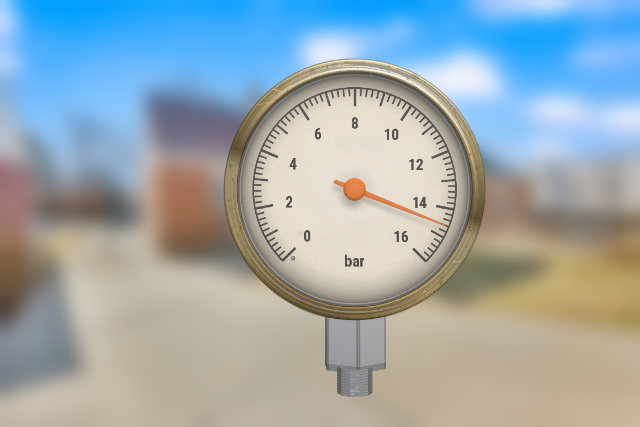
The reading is 14.6 bar
